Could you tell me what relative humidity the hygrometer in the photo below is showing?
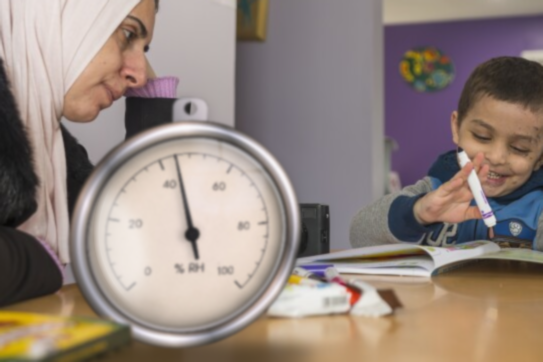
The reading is 44 %
